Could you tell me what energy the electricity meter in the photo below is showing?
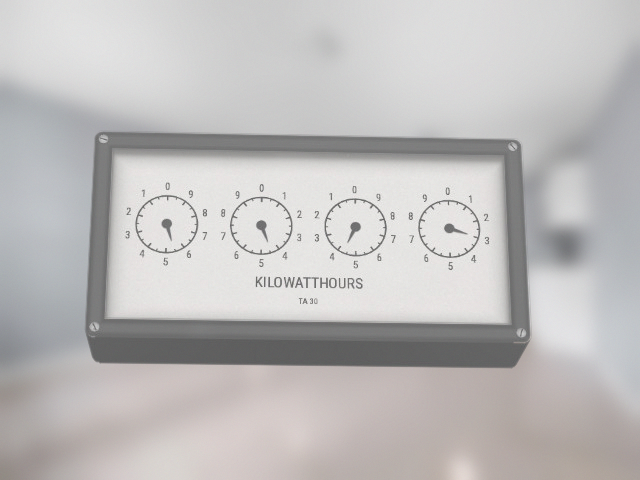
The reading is 5443 kWh
